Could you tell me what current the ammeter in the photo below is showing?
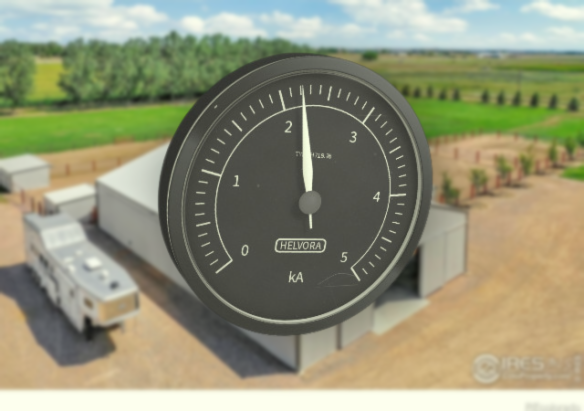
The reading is 2.2 kA
